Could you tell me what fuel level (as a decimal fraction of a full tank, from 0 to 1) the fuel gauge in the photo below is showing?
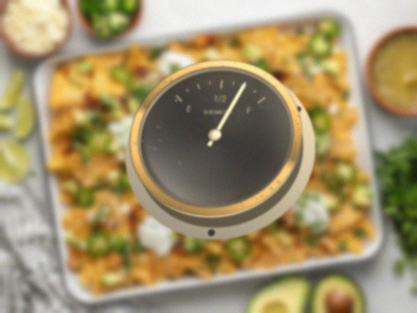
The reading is 0.75
